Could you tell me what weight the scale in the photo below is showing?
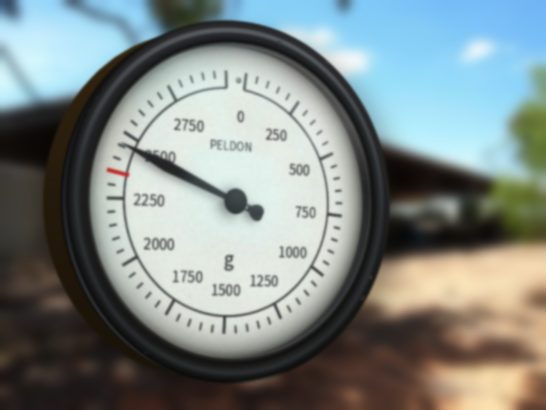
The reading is 2450 g
